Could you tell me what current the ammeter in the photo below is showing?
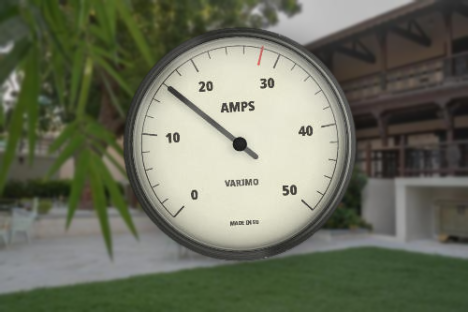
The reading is 16 A
